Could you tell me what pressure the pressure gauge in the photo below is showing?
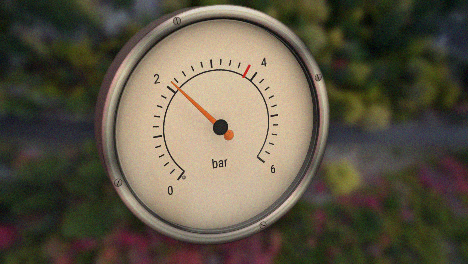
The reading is 2.1 bar
